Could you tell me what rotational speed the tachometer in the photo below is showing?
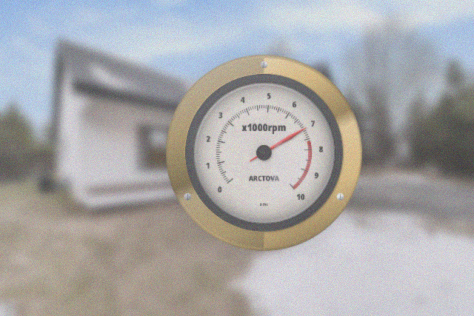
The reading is 7000 rpm
